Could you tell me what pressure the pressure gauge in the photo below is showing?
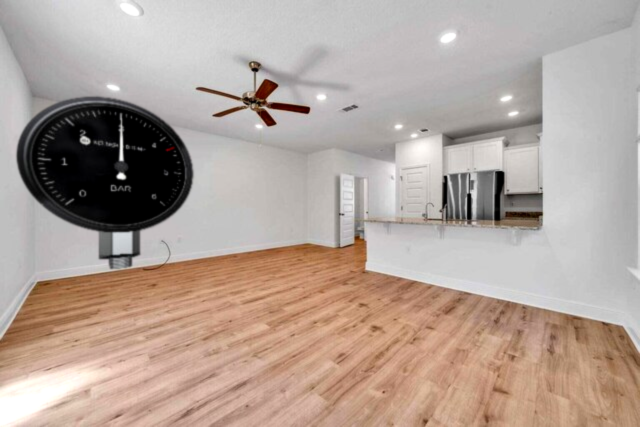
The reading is 3 bar
